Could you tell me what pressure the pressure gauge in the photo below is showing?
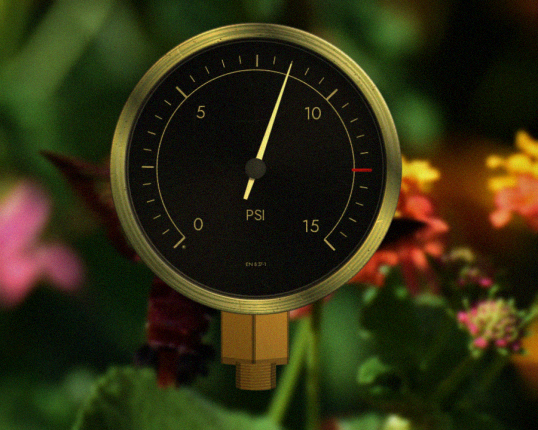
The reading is 8.5 psi
